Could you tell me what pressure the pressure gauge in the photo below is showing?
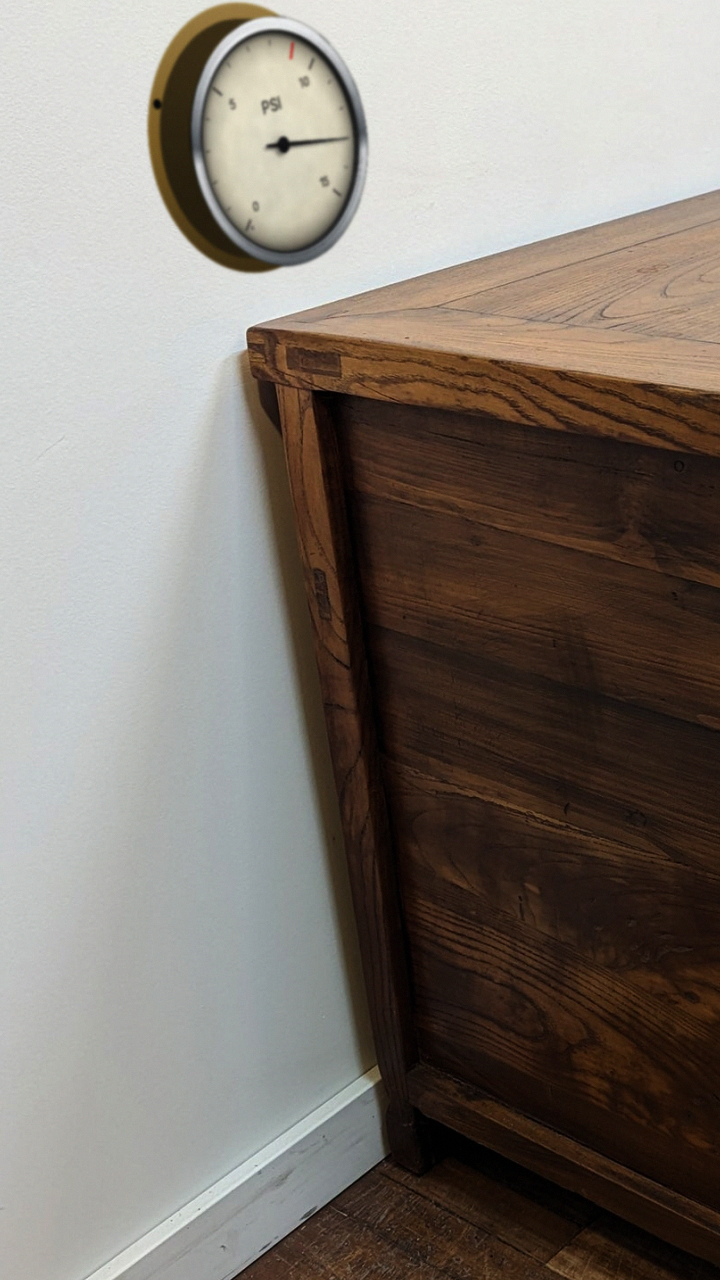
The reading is 13 psi
